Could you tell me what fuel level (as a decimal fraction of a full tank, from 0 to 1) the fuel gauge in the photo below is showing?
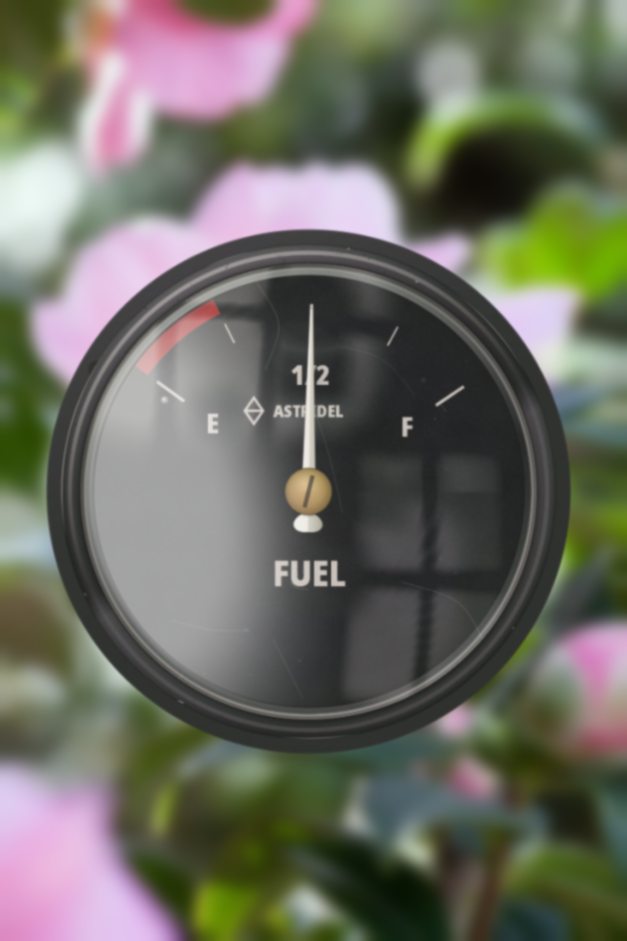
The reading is 0.5
